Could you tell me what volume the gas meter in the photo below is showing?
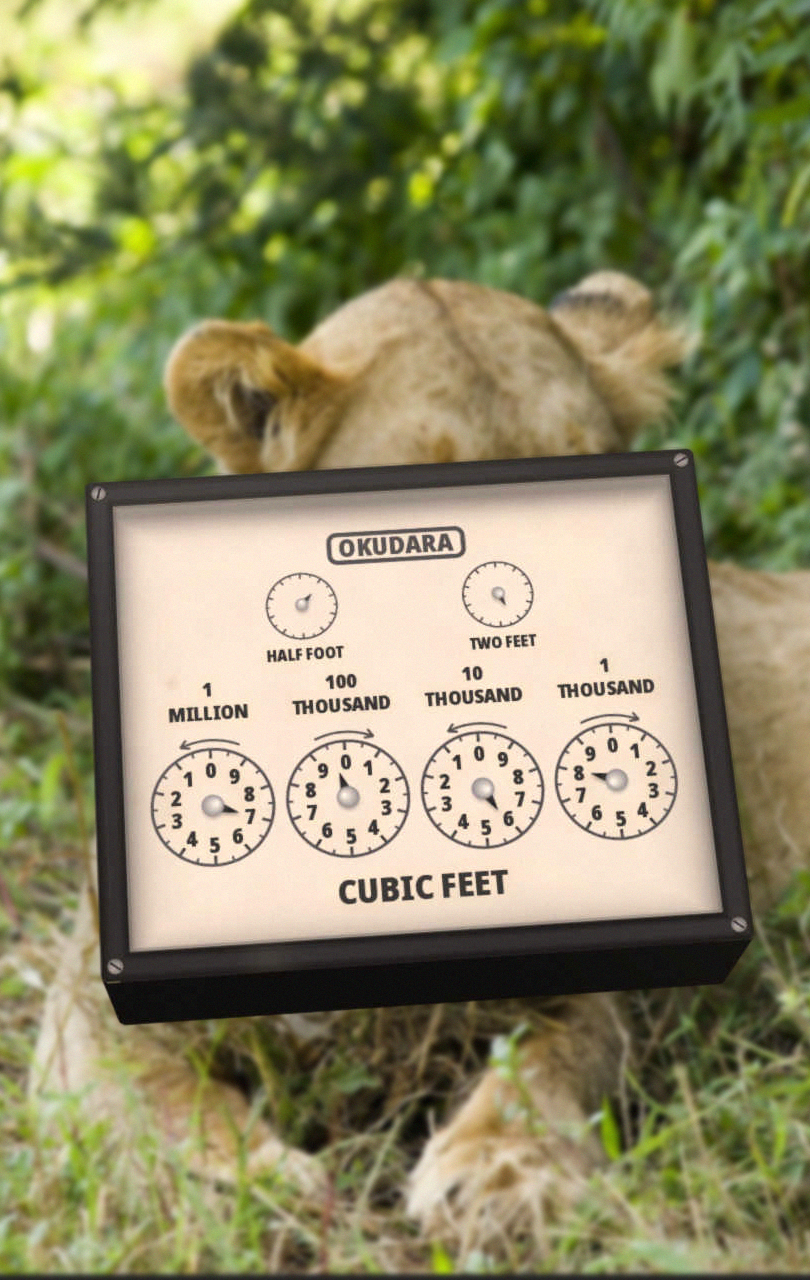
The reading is 695800 ft³
